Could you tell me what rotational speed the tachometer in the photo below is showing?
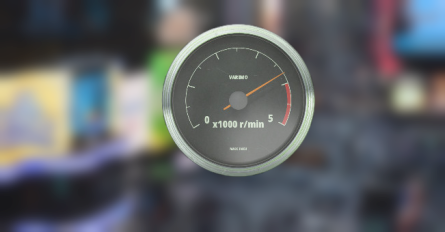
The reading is 3750 rpm
